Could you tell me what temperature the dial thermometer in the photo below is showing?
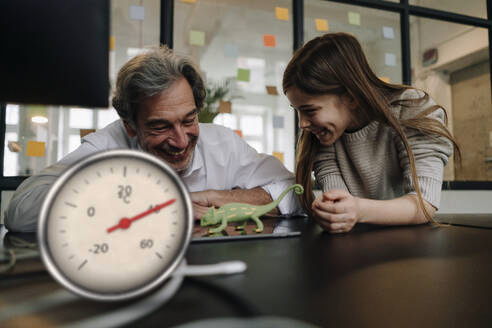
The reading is 40 °C
